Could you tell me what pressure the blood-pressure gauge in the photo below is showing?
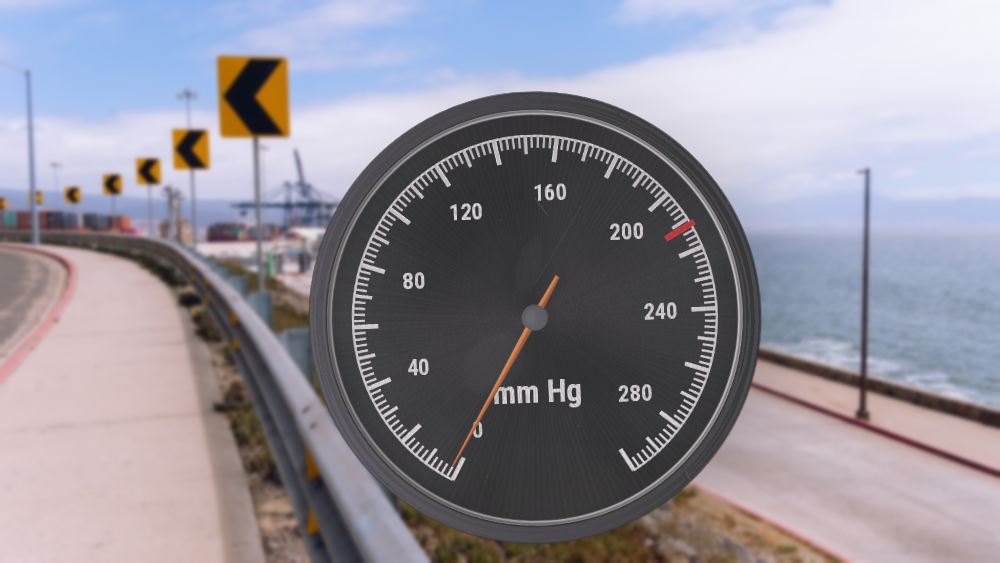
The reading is 2 mmHg
